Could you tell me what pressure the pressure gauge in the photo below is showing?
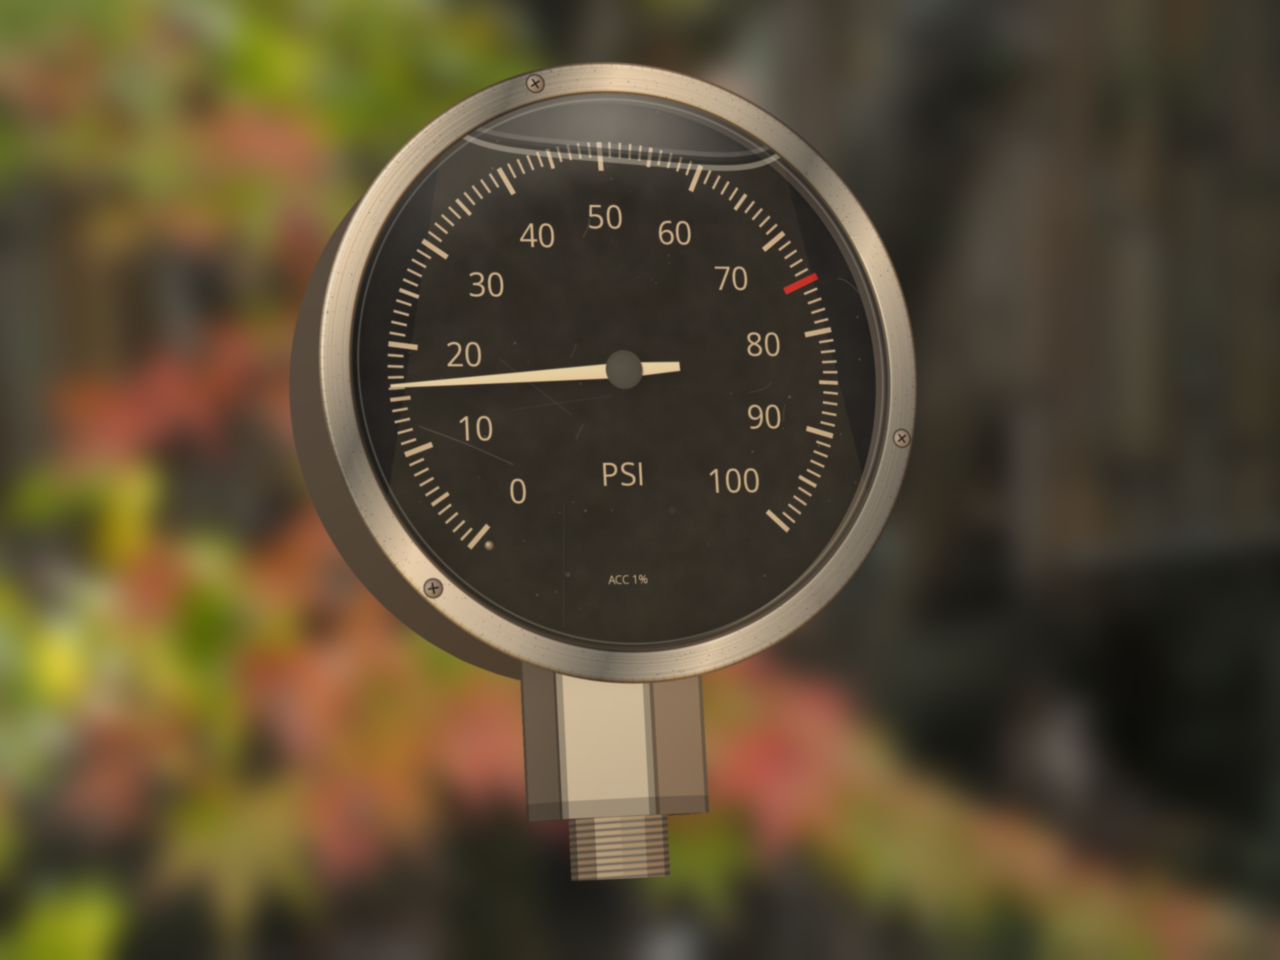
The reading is 16 psi
